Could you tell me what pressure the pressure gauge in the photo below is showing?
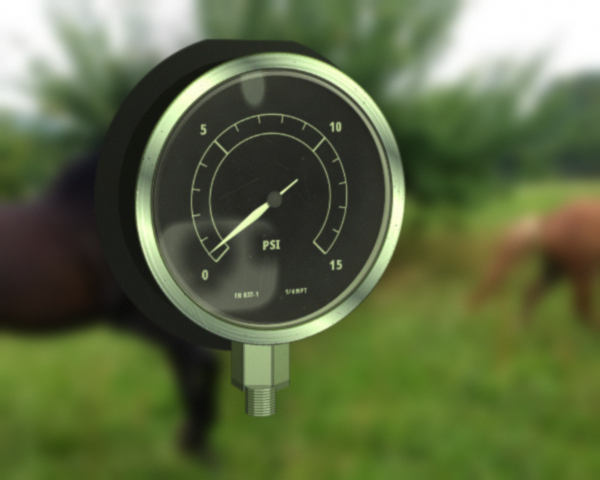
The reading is 0.5 psi
